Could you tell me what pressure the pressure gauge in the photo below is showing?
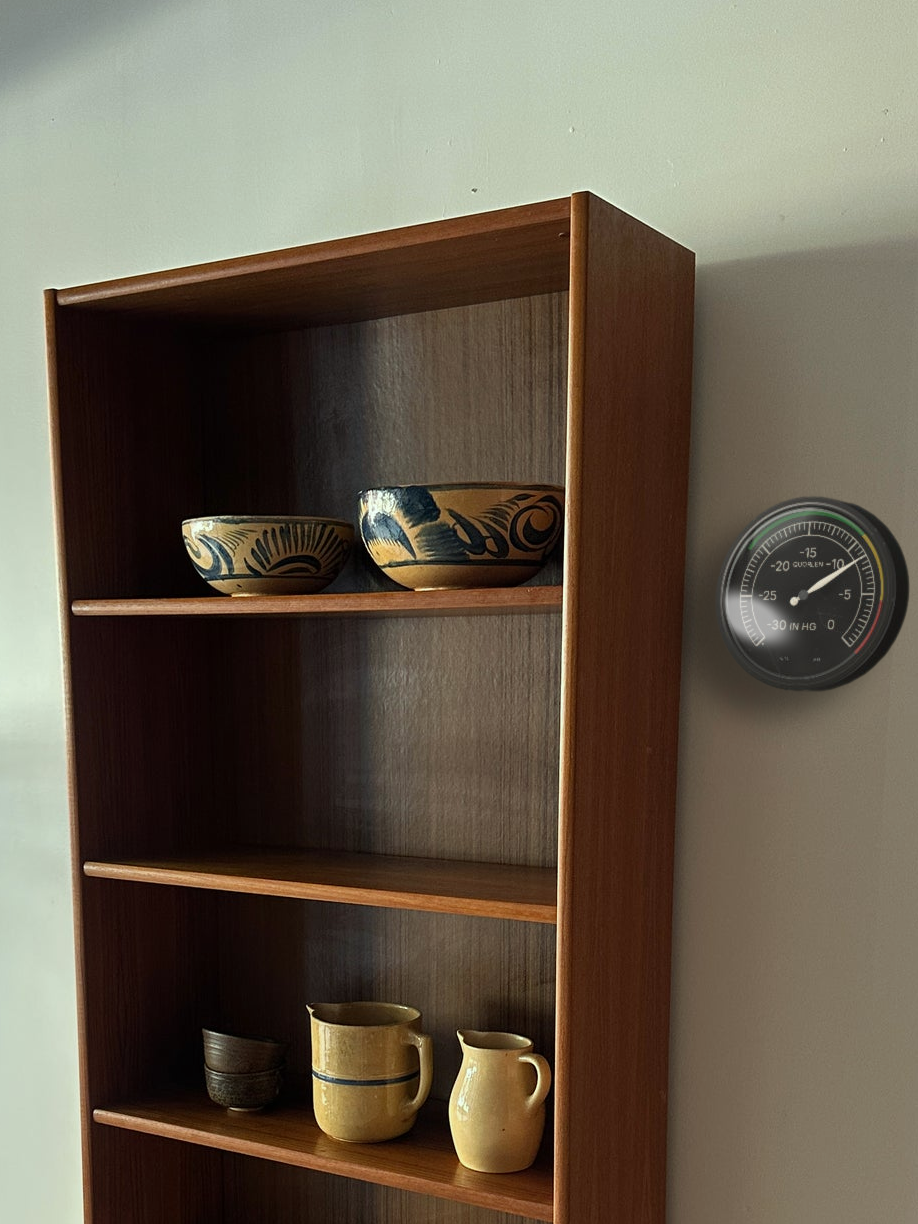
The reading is -8.5 inHg
